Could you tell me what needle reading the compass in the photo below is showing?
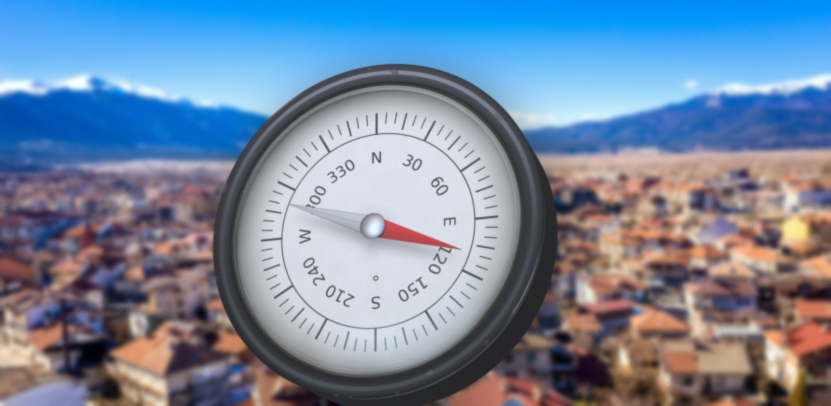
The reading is 110 °
